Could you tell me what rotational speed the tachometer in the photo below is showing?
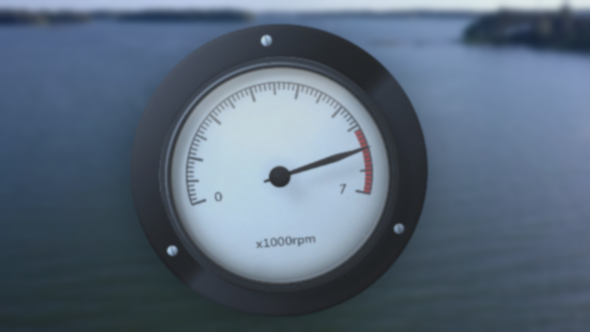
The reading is 6000 rpm
